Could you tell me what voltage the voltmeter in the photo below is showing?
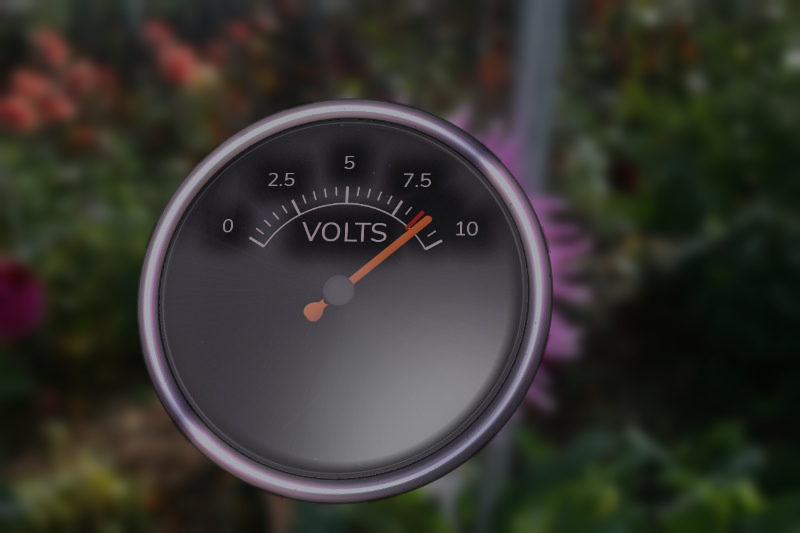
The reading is 9 V
